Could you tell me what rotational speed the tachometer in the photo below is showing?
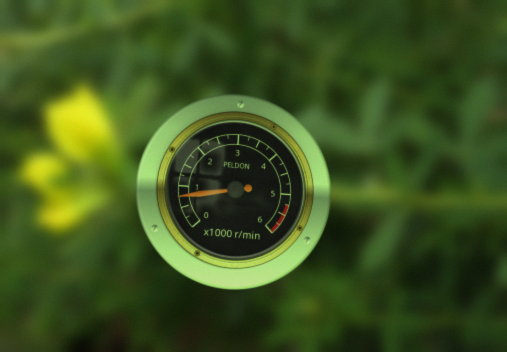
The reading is 750 rpm
